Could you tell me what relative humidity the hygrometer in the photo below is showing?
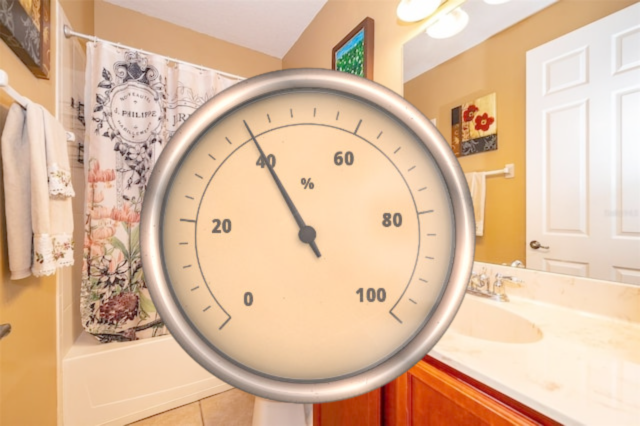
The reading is 40 %
